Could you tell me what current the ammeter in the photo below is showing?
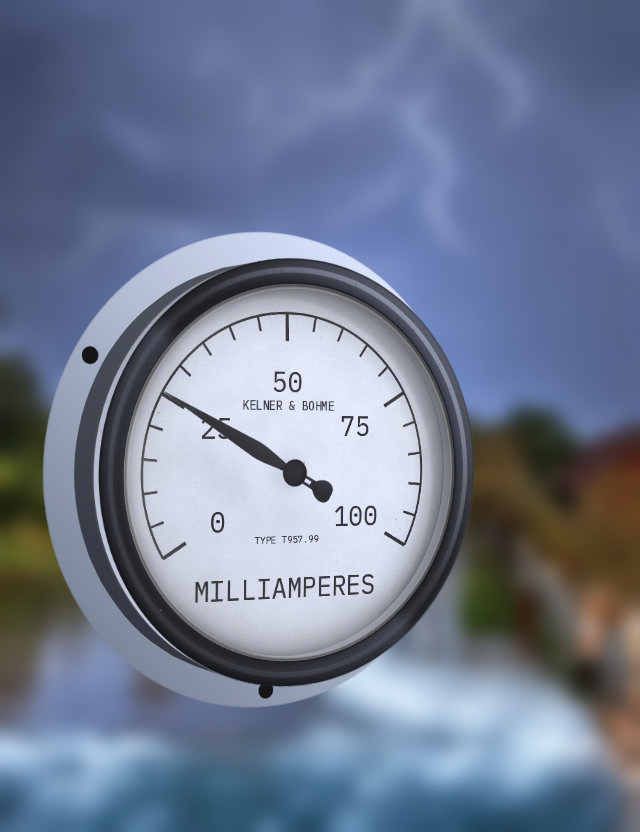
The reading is 25 mA
